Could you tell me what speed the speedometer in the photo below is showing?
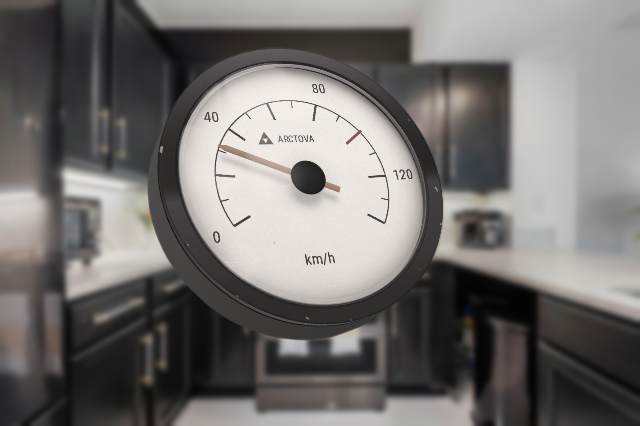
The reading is 30 km/h
